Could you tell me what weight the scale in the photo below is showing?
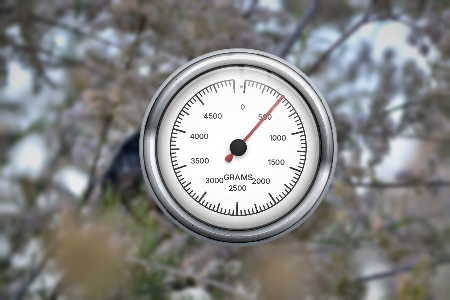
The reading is 500 g
